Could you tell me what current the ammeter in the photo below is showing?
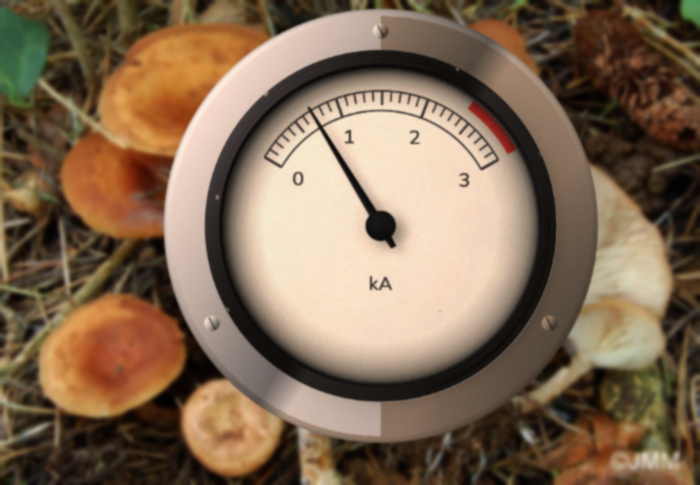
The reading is 0.7 kA
